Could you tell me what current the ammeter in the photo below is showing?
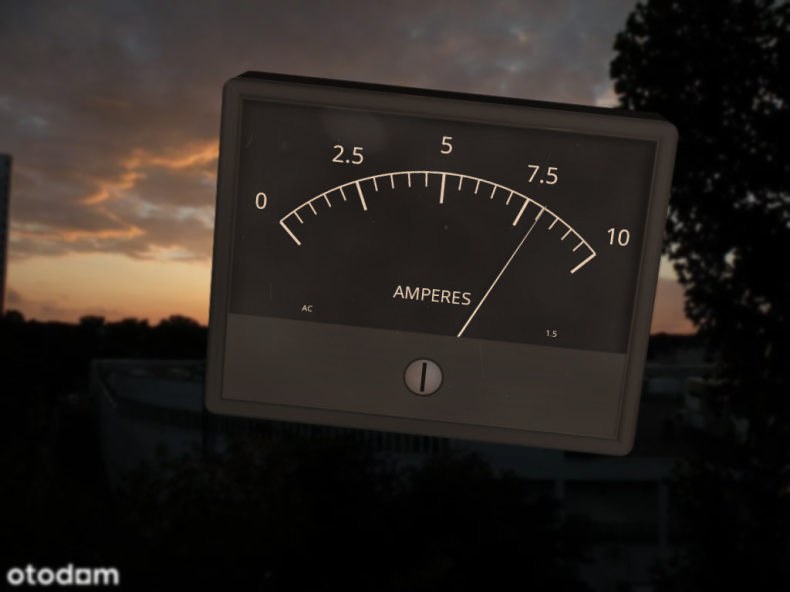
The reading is 8 A
